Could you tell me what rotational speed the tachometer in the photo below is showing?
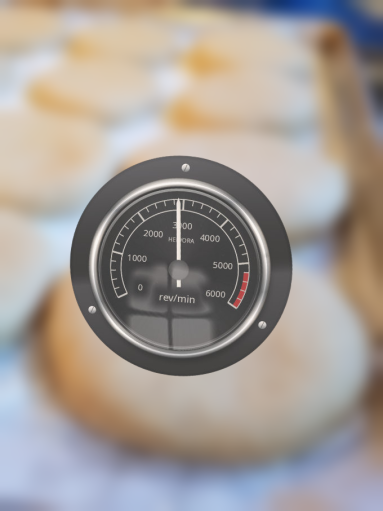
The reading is 2900 rpm
